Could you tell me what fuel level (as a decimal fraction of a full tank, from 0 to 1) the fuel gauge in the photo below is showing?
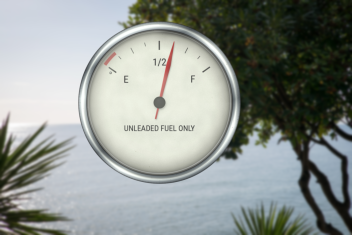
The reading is 0.625
